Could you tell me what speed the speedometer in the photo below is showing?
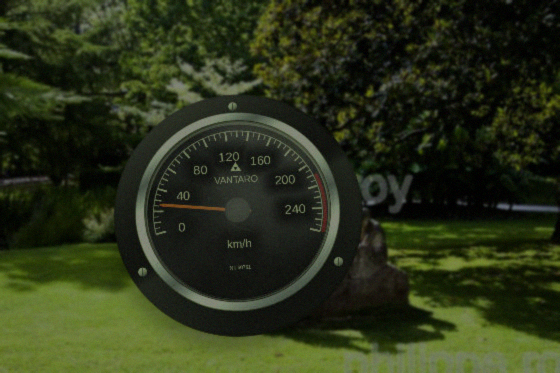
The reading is 25 km/h
